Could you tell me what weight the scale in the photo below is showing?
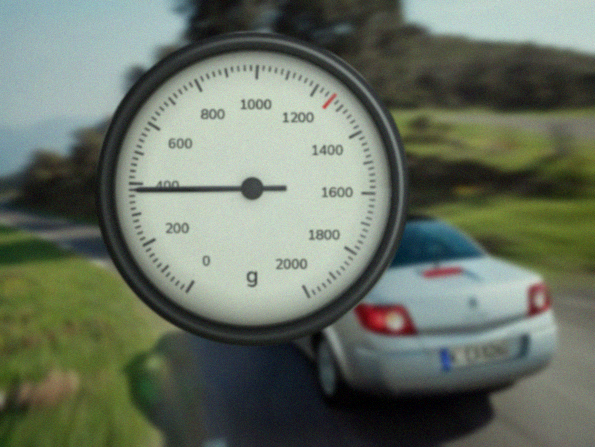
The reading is 380 g
